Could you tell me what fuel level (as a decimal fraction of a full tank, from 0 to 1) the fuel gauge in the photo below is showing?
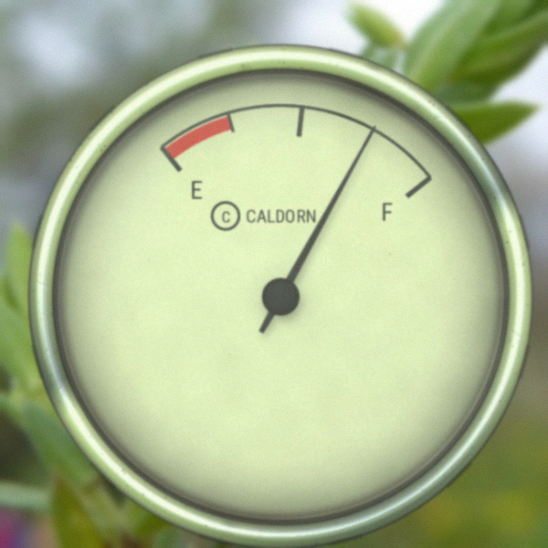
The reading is 0.75
